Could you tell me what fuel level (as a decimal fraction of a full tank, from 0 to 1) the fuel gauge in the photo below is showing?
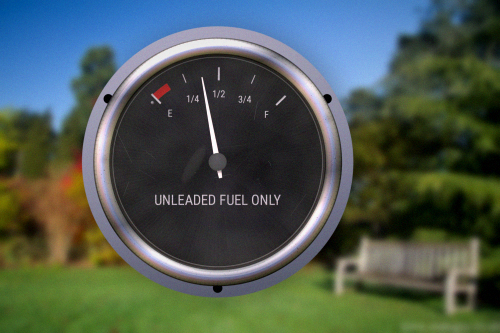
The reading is 0.375
